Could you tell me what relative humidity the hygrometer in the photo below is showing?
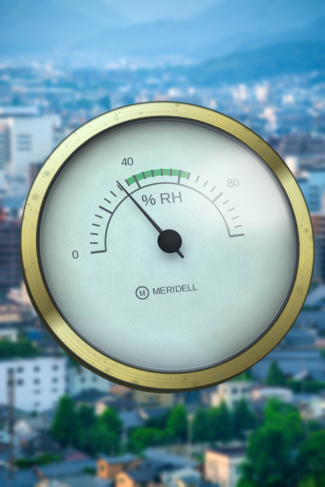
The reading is 32 %
